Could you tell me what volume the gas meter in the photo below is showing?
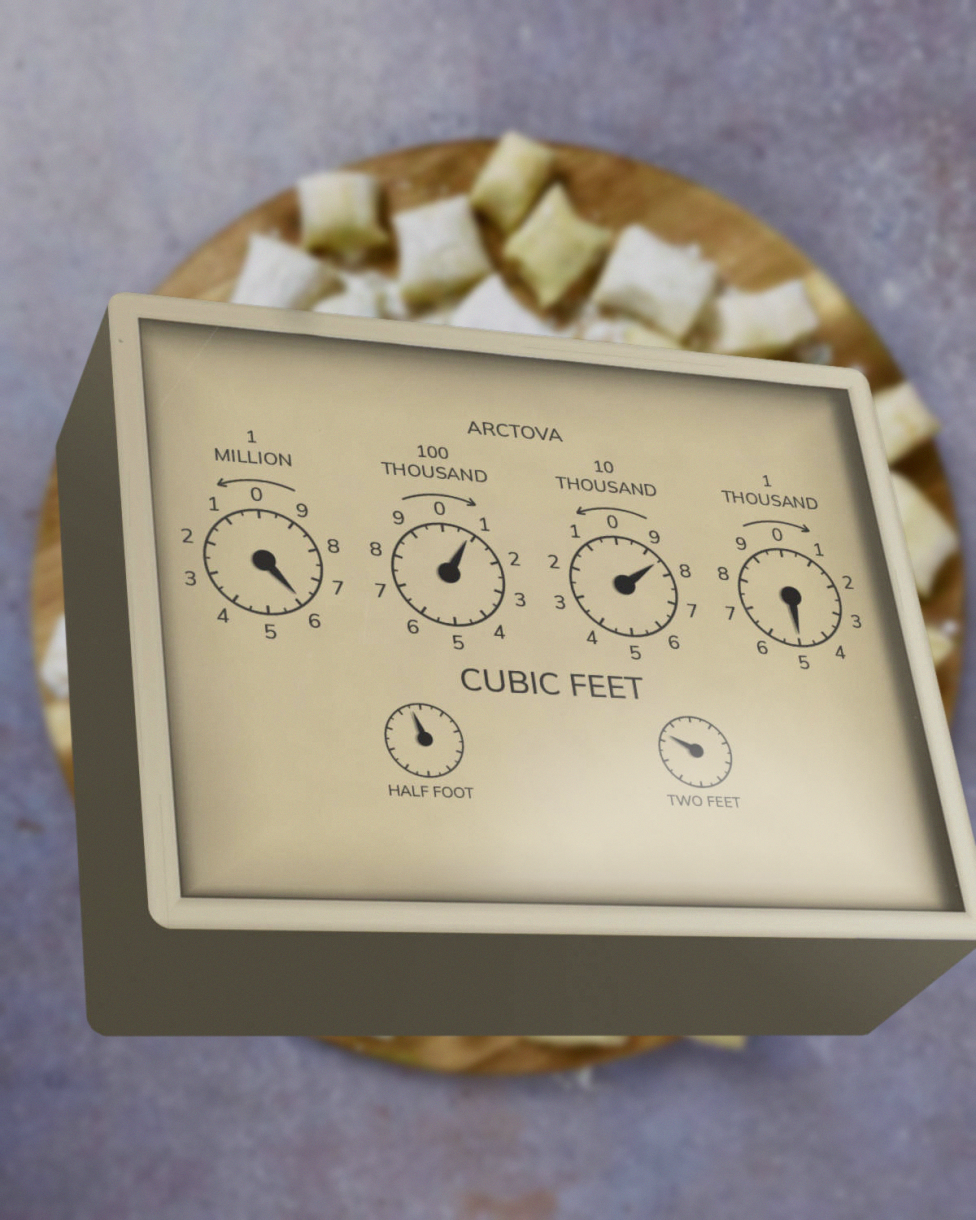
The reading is 608500 ft³
